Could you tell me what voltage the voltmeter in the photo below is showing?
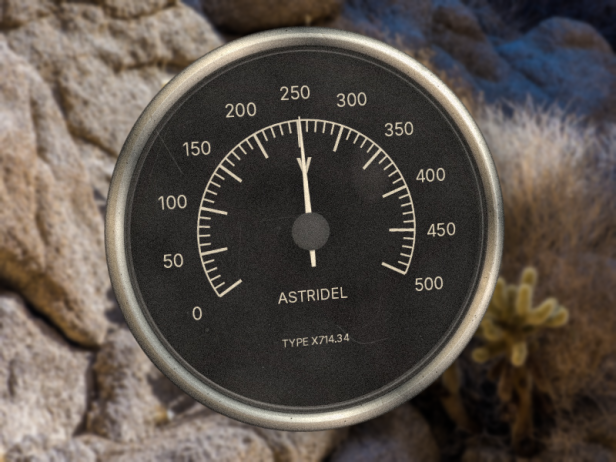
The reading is 250 V
